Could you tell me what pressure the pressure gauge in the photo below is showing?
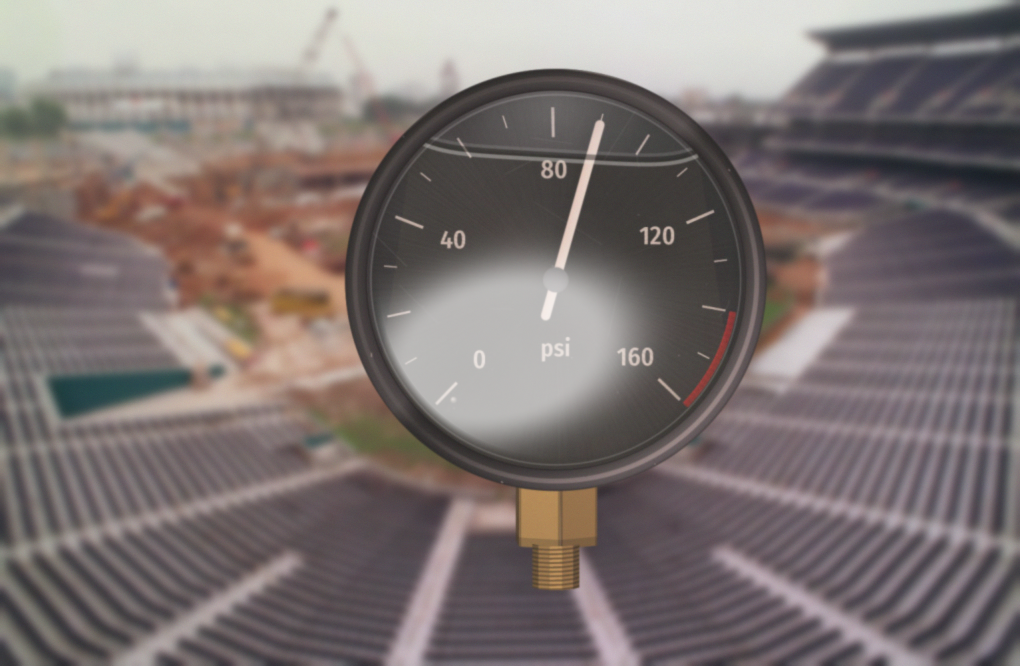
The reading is 90 psi
